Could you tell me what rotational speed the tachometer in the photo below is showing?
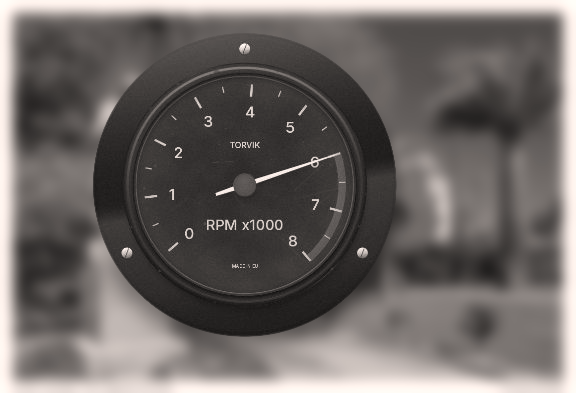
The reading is 6000 rpm
